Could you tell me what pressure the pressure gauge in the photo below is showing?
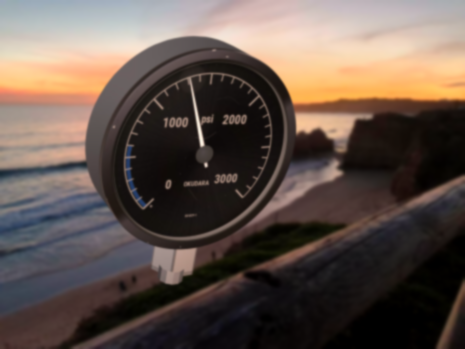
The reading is 1300 psi
